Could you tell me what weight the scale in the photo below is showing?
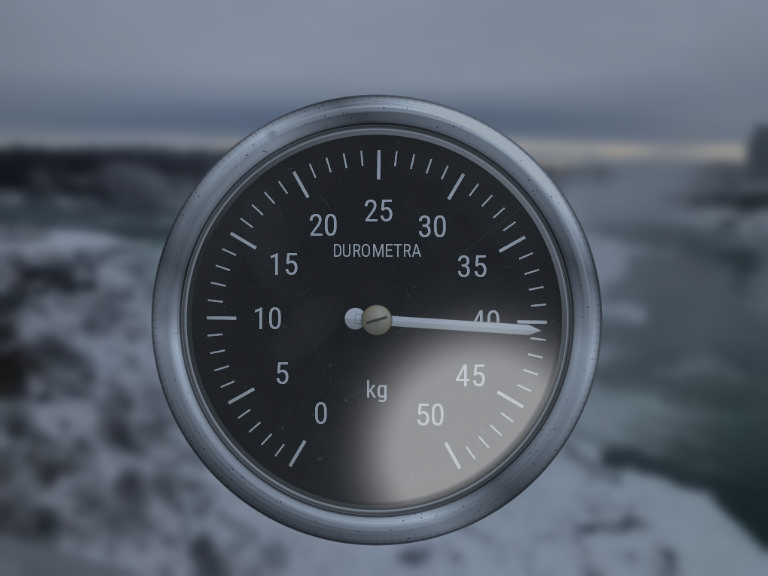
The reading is 40.5 kg
